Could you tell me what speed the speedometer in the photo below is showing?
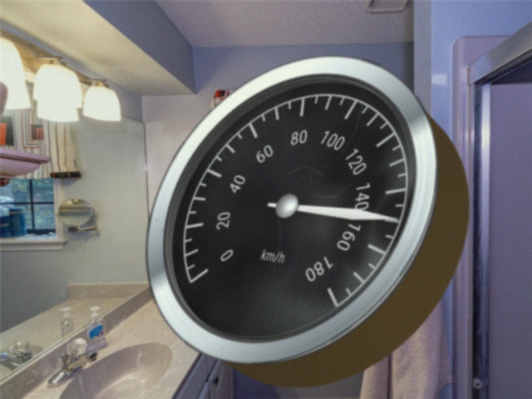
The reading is 150 km/h
